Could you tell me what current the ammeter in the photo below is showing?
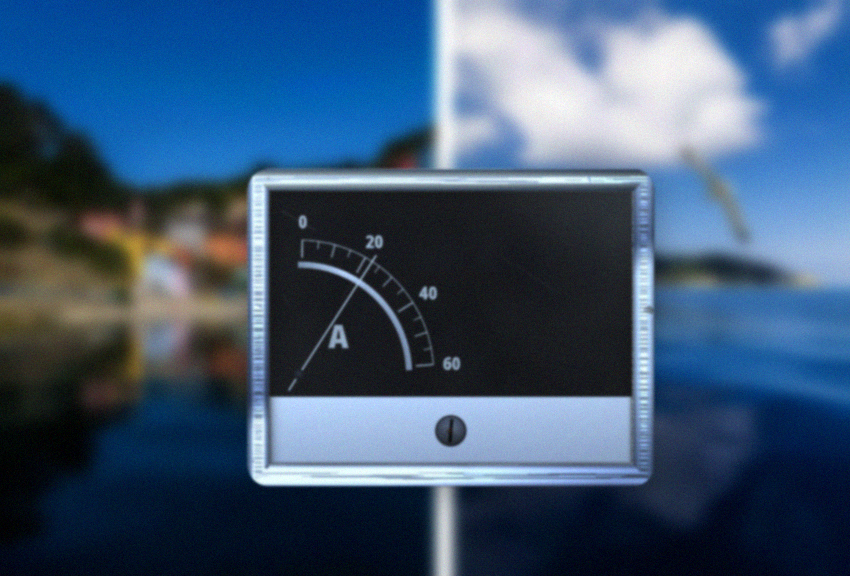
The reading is 22.5 A
